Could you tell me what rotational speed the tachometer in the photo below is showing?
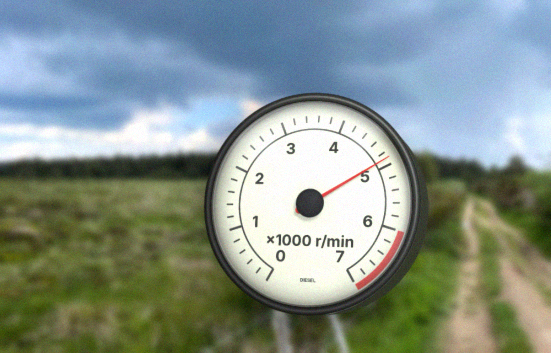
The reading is 4900 rpm
